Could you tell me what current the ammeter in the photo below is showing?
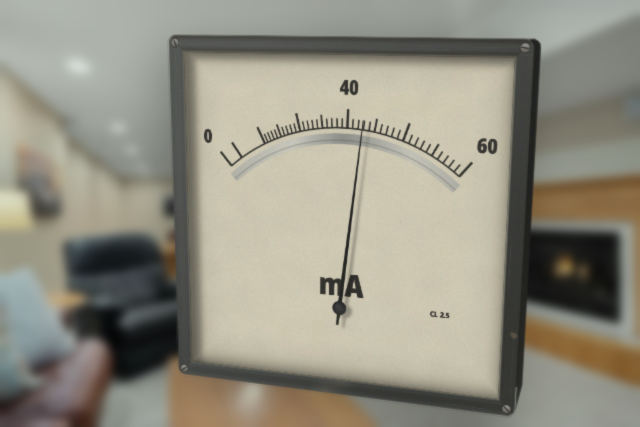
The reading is 43 mA
